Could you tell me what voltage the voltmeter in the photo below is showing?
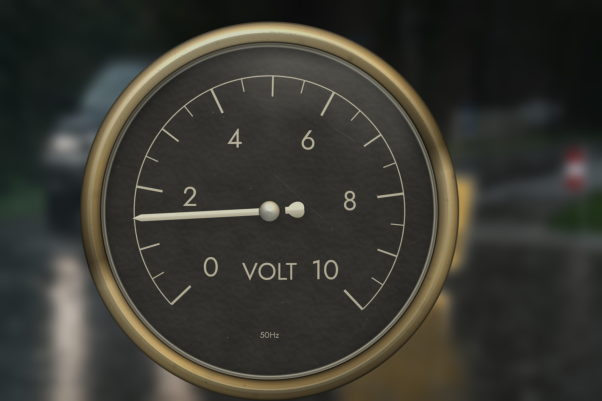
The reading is 1.5 V
